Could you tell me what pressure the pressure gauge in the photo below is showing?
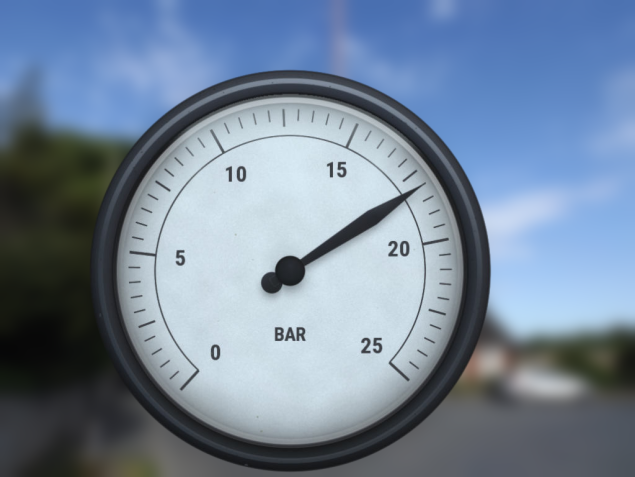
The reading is 18 bar
